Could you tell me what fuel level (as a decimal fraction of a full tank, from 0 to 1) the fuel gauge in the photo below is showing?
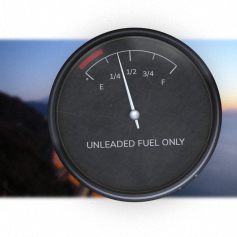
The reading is 0.375
